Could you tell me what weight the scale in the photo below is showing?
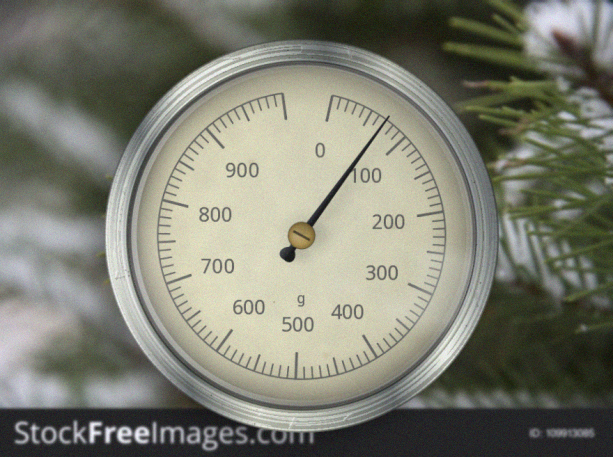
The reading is 70 g
